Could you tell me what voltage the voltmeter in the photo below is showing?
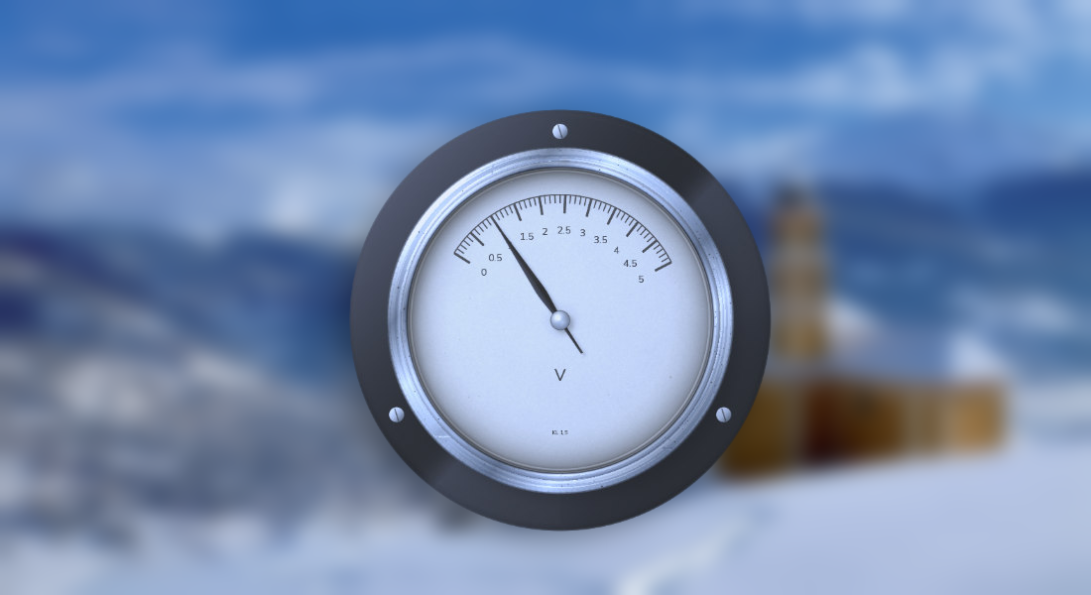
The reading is 1 V
